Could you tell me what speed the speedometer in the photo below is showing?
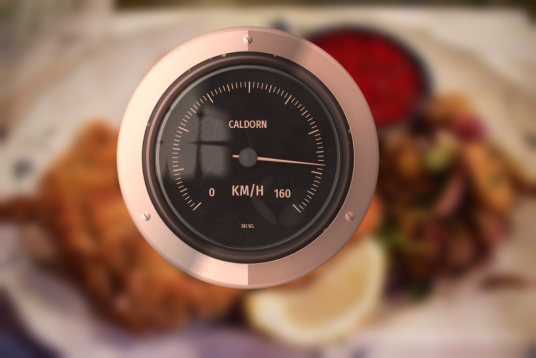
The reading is 136 km/h
